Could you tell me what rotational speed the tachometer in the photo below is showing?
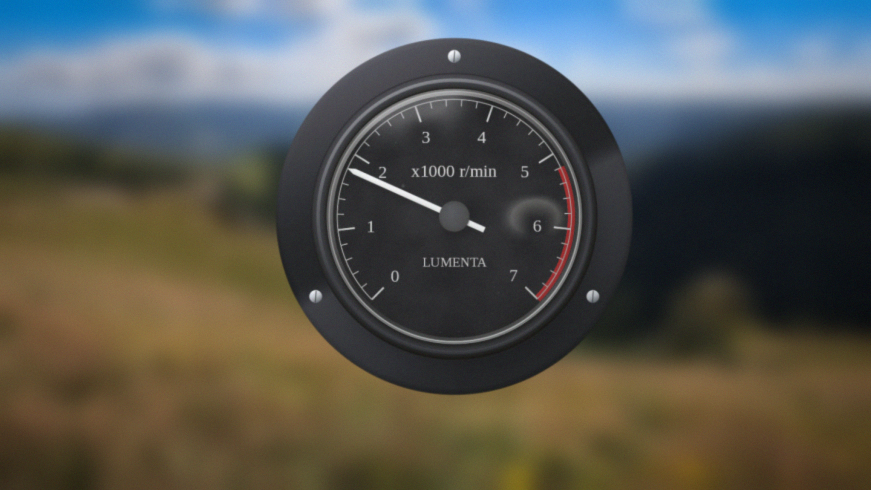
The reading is 1800 rpm
